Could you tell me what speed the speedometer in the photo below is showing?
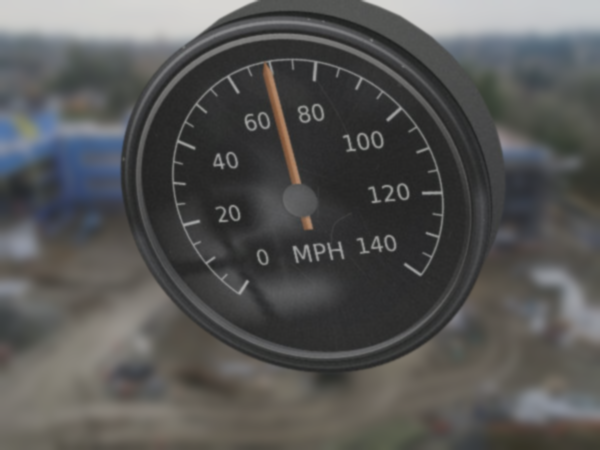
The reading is 70 mph
